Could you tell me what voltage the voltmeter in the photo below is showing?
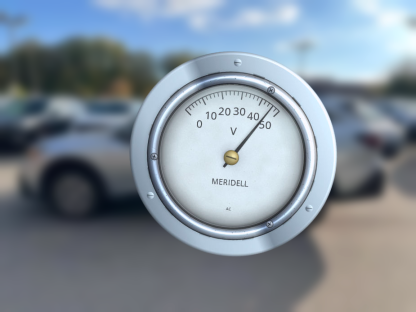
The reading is 46 V
